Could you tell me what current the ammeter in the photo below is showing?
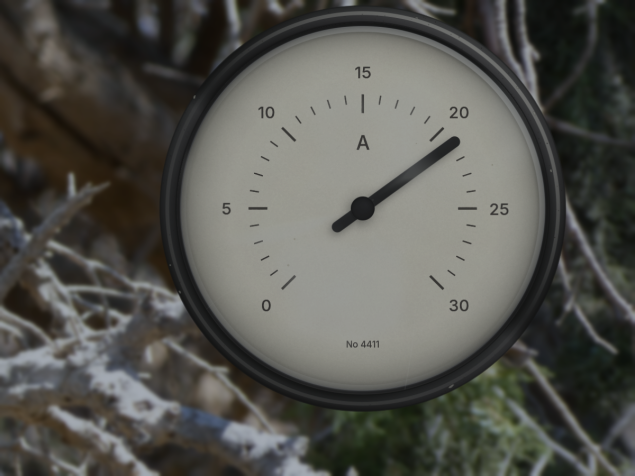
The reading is 21 A
